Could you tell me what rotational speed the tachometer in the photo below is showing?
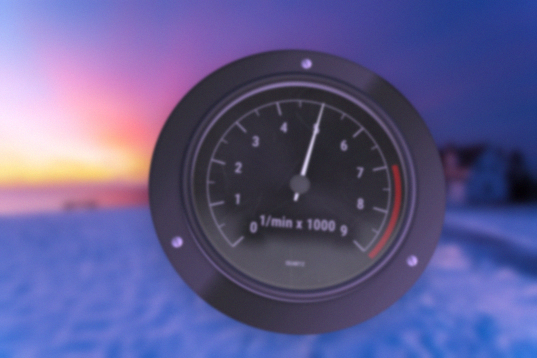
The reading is 5000 rpm
